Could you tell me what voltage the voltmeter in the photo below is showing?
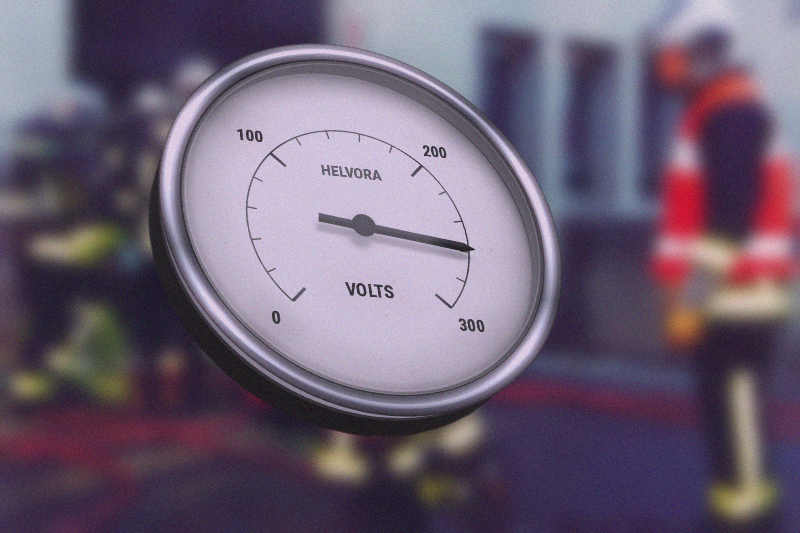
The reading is 260 V
